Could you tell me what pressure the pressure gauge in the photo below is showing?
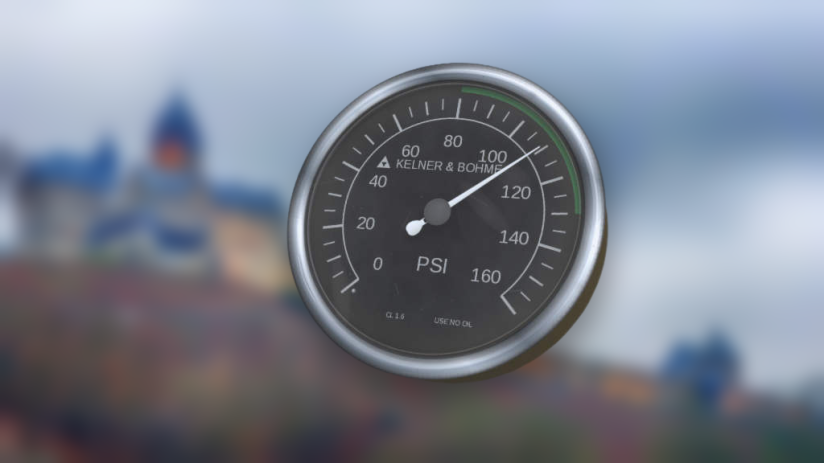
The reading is 110 psi
